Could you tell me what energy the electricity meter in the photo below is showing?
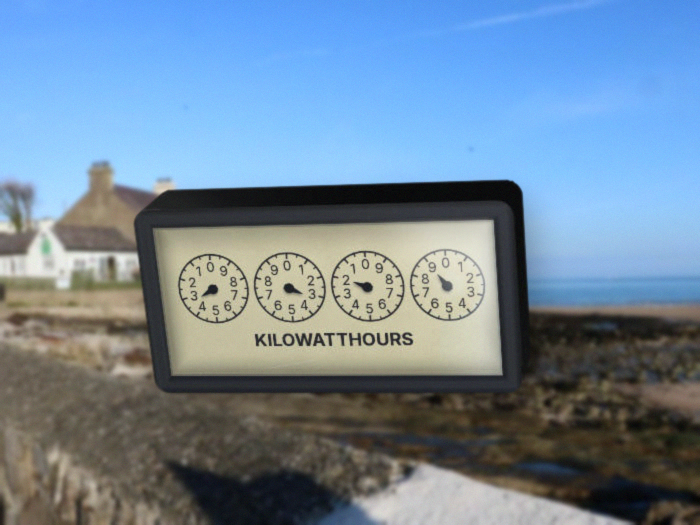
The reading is 3319 kWh
